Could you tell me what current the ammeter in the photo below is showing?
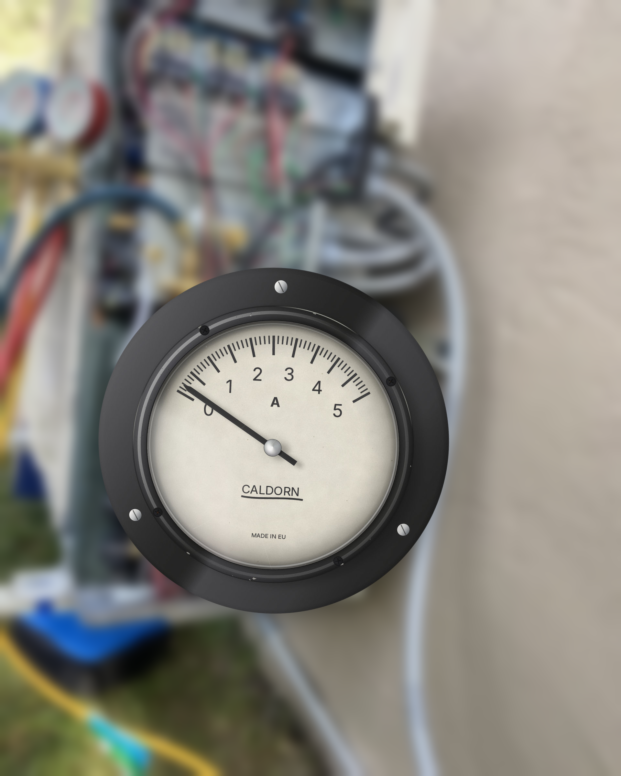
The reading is 0.2 A
